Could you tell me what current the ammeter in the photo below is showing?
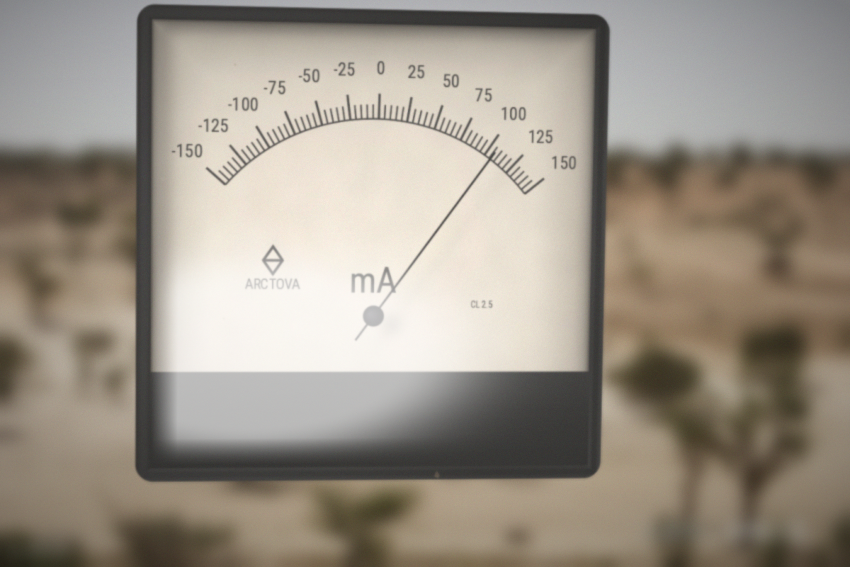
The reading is 105 mA
